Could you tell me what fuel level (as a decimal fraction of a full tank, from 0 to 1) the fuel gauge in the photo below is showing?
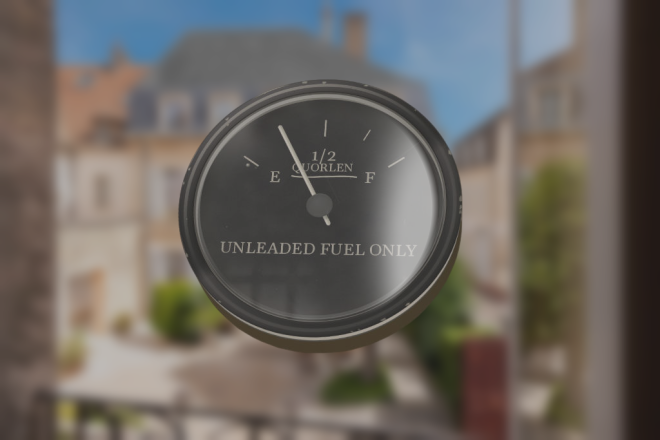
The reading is 0.25
